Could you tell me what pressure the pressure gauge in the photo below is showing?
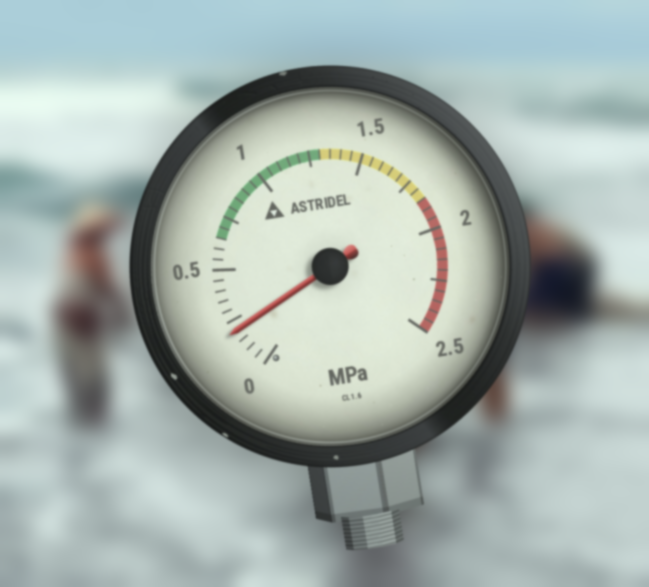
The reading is 0.2 MPa
